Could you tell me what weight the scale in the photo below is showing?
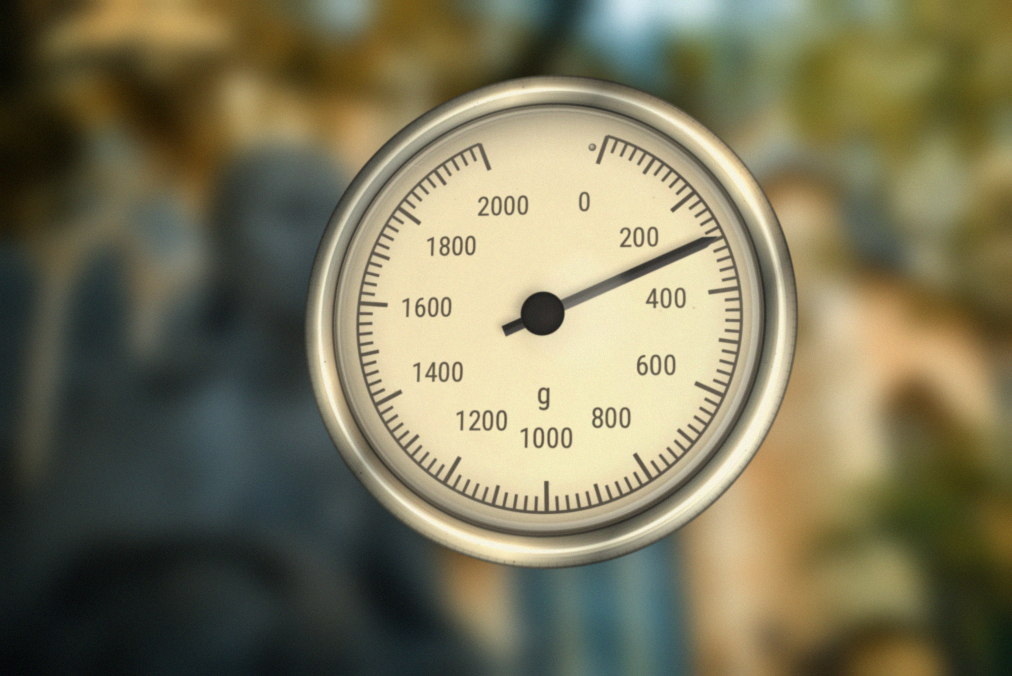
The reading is 300 g
